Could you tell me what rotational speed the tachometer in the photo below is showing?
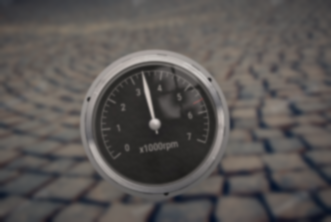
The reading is 3400 rpm
